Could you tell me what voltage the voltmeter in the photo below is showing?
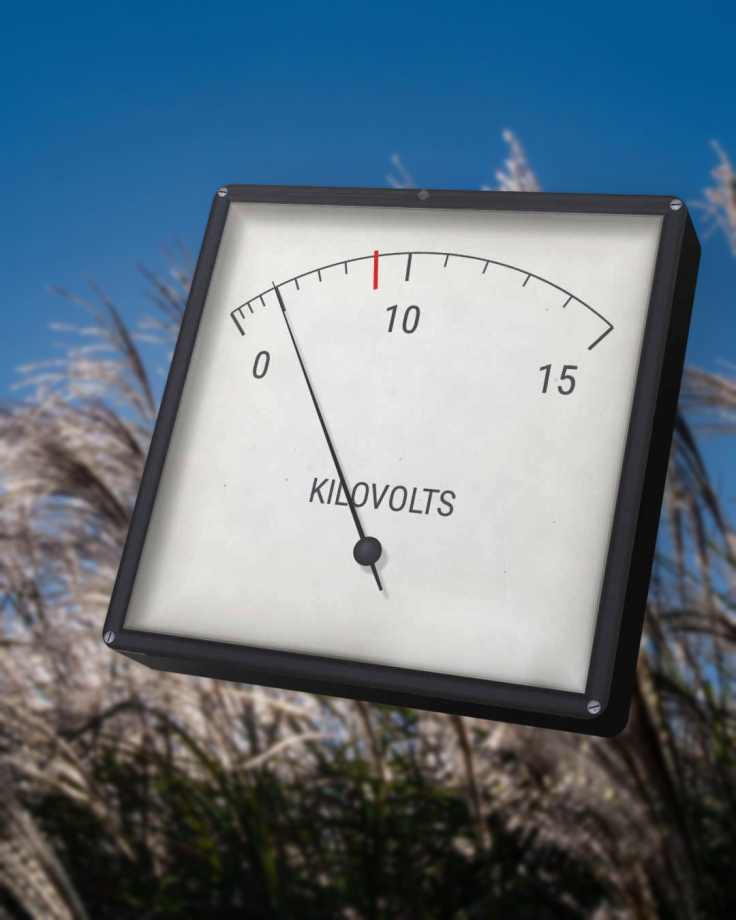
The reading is 5 kV
